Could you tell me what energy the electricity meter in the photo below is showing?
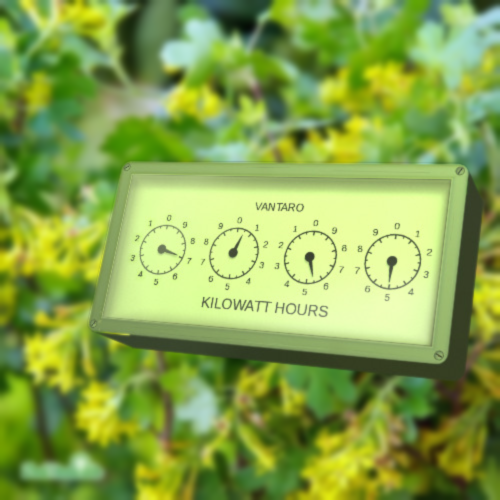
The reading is 7055 kWh
